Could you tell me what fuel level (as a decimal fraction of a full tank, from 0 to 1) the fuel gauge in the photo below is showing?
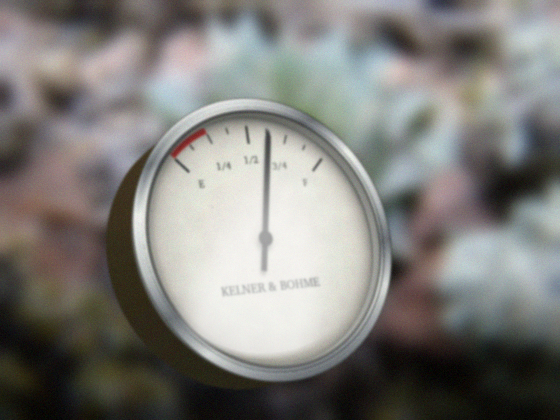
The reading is 0.625
